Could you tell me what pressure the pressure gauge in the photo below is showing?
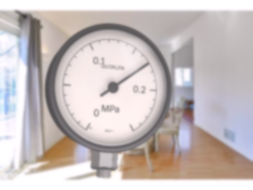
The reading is 0.17 MPa
